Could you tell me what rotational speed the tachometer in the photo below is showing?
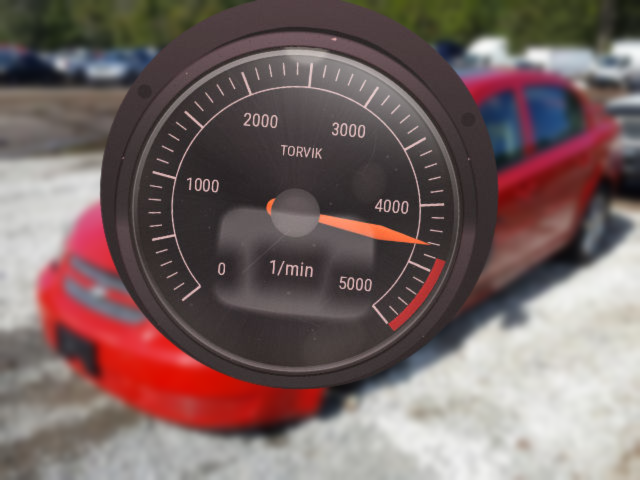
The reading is 4300 rpm
